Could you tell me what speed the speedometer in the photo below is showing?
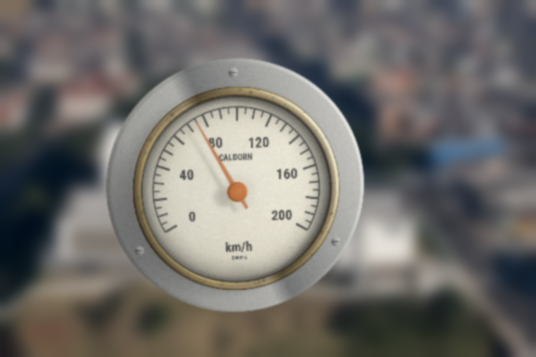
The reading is 75 km/h
